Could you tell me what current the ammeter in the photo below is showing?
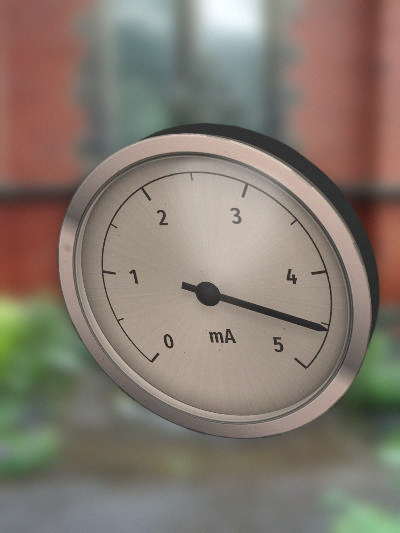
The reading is 4.5 mA
